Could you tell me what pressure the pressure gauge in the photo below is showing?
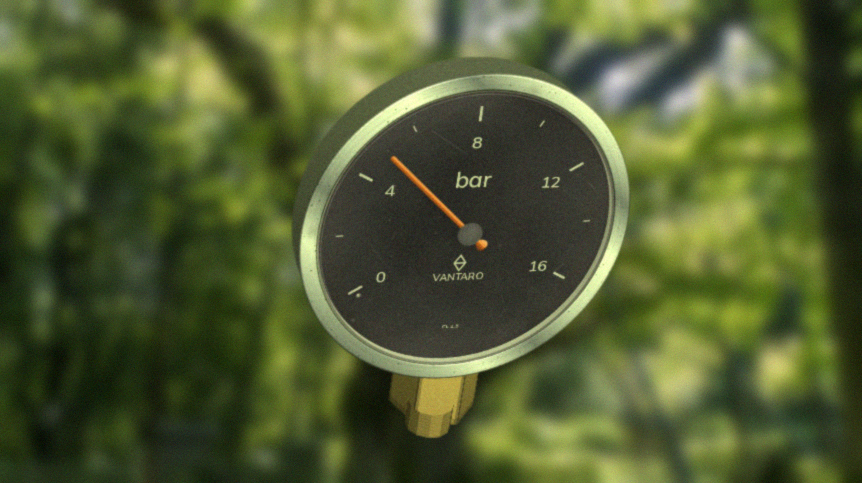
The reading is 5 bar
